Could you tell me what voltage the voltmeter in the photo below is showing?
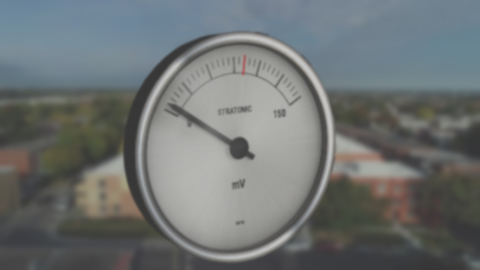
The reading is 5 mV
